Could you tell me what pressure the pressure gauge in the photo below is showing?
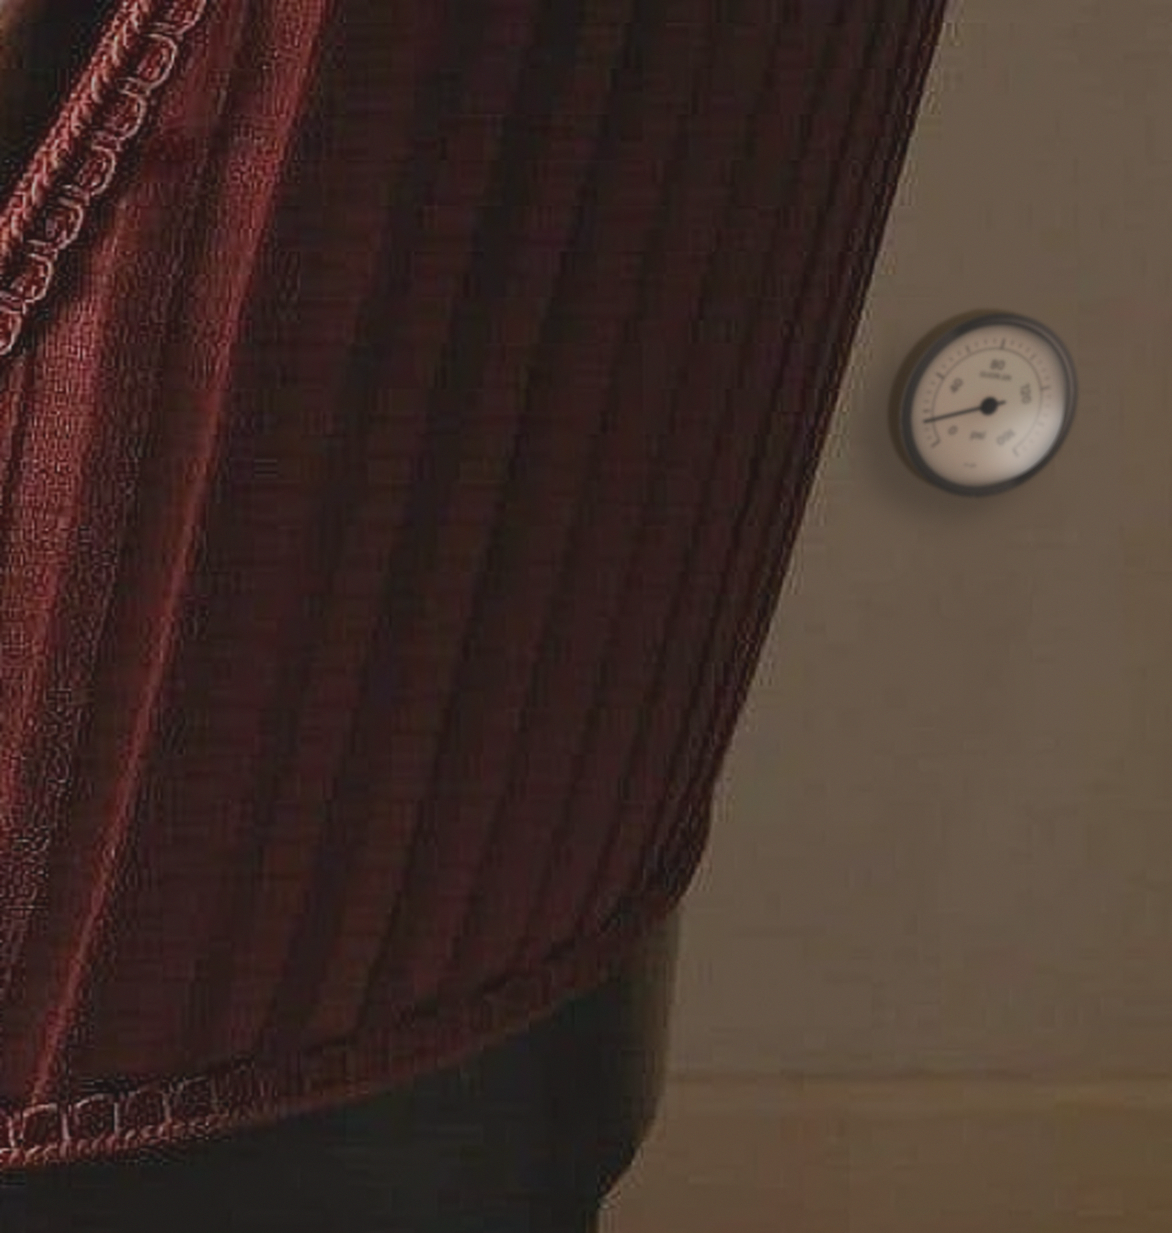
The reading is 15 psi
